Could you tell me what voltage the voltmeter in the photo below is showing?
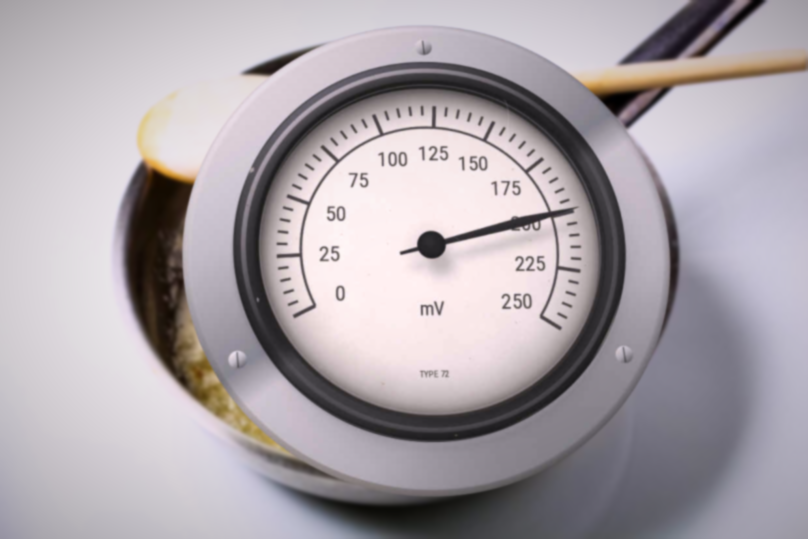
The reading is 200 mV
